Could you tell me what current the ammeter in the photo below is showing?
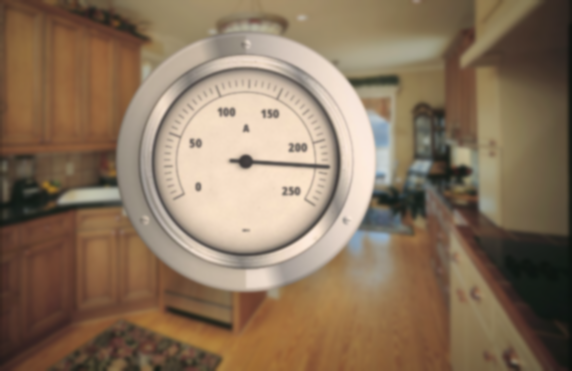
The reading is 220 A
